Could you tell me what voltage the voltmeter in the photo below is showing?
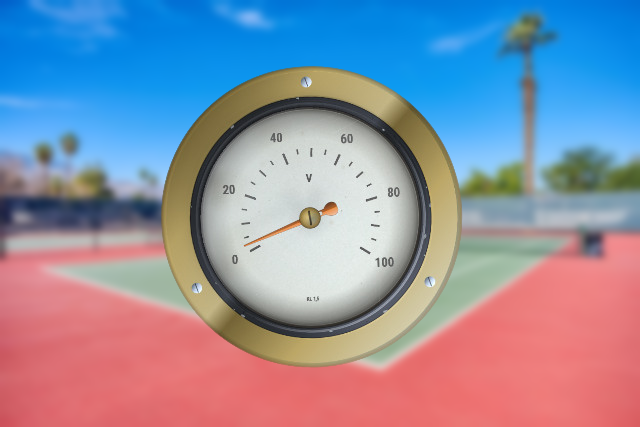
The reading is 2.5 V
